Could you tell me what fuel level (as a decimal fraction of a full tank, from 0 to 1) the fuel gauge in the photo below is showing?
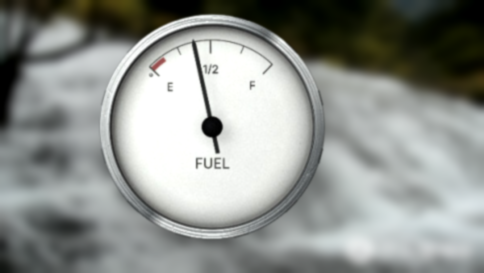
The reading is 0.375
